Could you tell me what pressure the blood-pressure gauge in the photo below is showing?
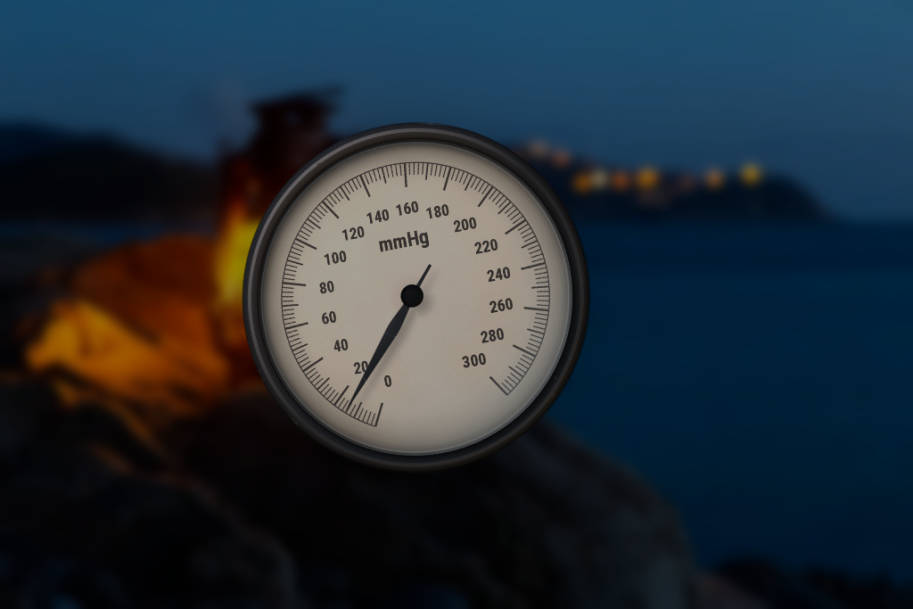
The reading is 14 mmHg
